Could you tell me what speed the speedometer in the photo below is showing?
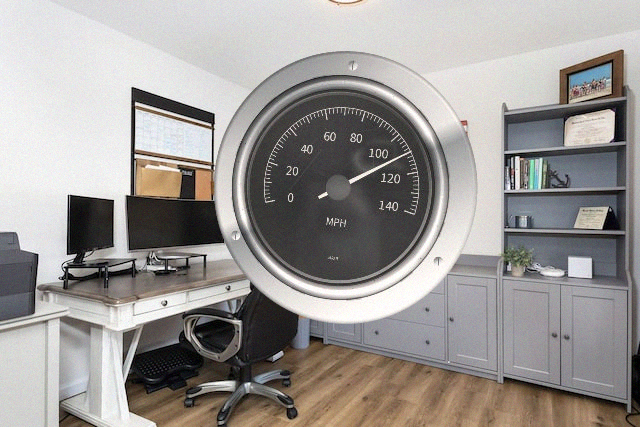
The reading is 110 mph
